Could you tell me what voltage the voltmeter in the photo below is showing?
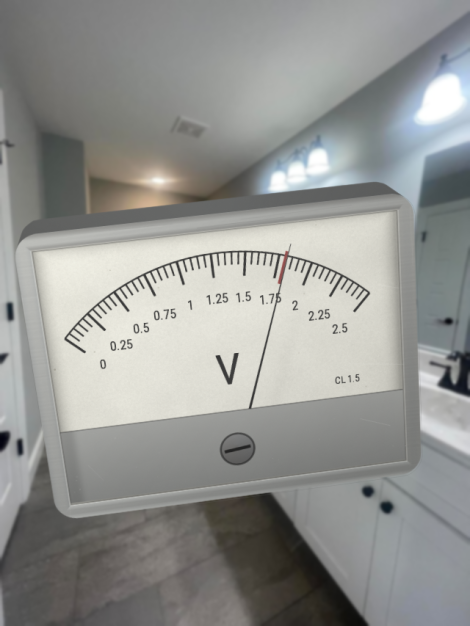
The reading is 1.8 V
